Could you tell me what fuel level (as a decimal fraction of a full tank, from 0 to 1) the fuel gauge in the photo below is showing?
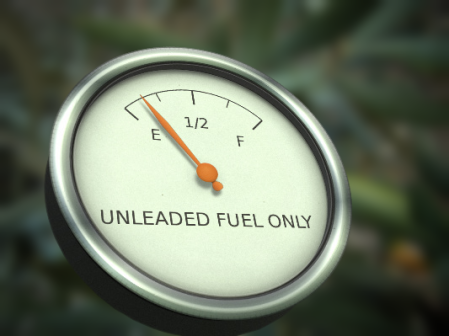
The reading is 0.125
